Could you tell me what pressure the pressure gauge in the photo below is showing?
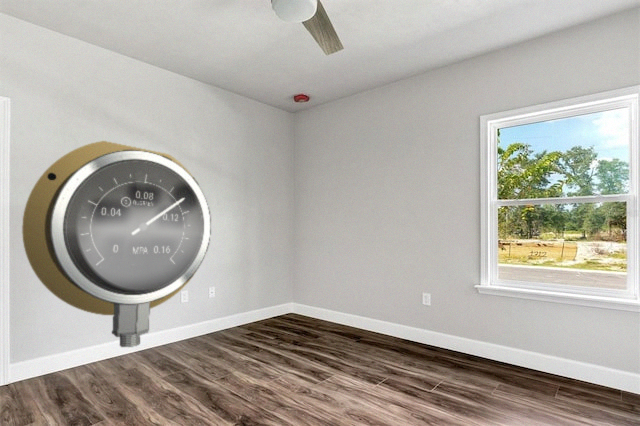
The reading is 0.11 MPa
